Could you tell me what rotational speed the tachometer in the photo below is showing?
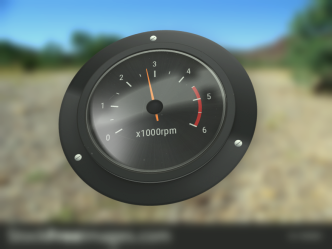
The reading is 2750 rpm
